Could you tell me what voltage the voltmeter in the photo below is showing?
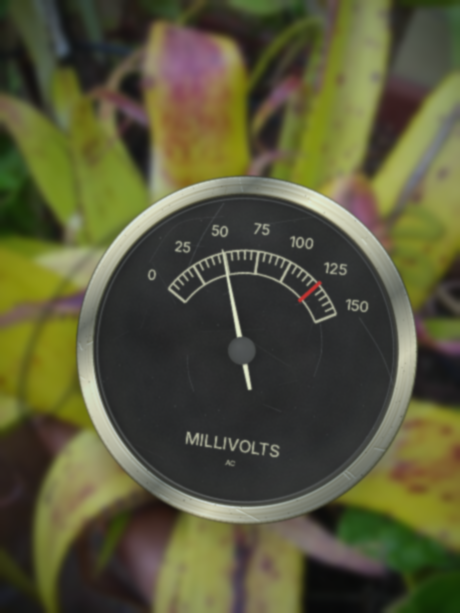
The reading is 50 mV
